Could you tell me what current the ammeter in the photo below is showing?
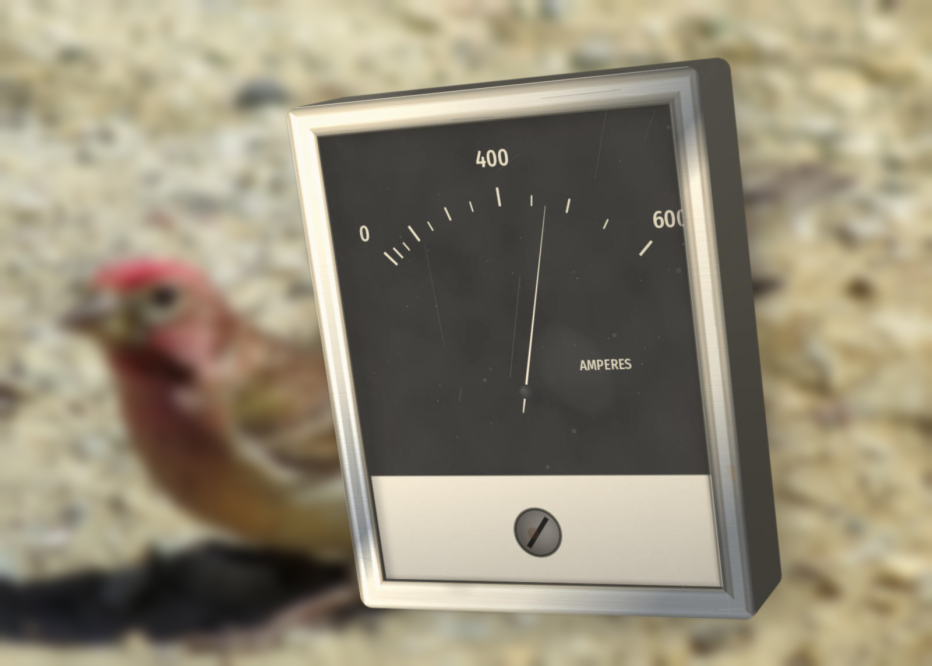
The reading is 475 A
